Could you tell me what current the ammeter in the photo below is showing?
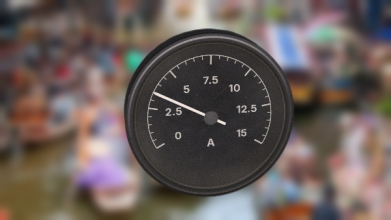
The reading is 3.5 A
